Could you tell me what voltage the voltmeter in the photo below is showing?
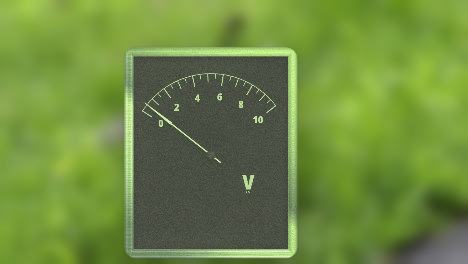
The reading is 0.5 V
